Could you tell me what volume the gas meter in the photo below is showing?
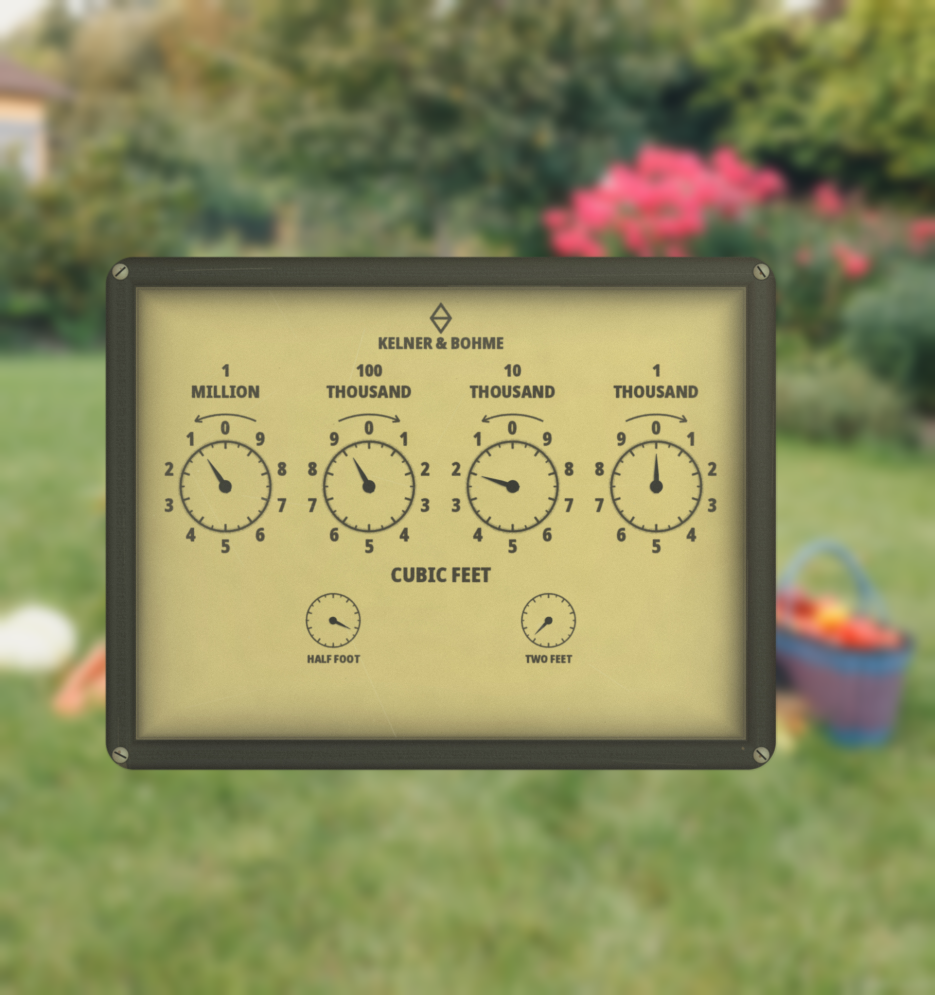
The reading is 92000 ft³
